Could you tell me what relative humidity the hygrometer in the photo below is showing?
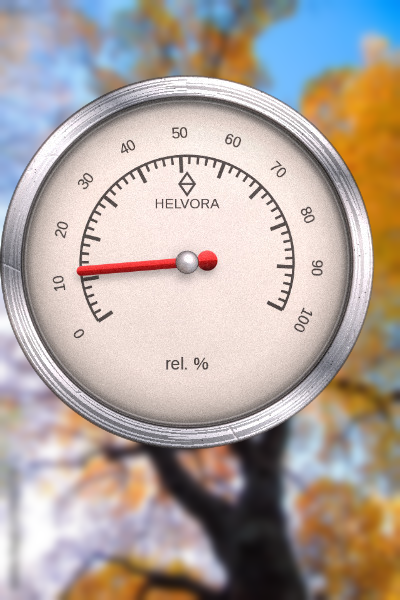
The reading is 12 %
